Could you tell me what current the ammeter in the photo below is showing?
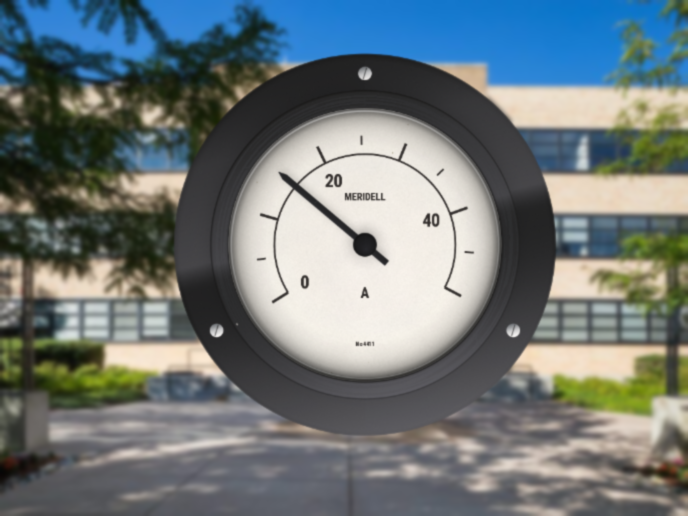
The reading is 15 A
